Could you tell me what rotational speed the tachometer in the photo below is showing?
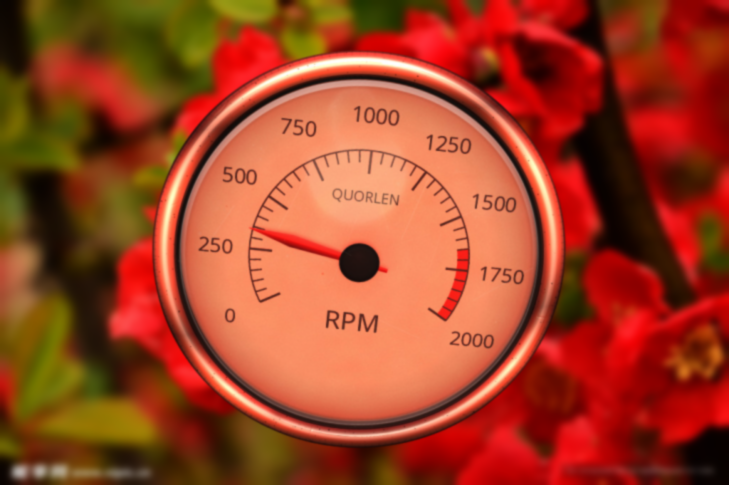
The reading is 350 rpm
